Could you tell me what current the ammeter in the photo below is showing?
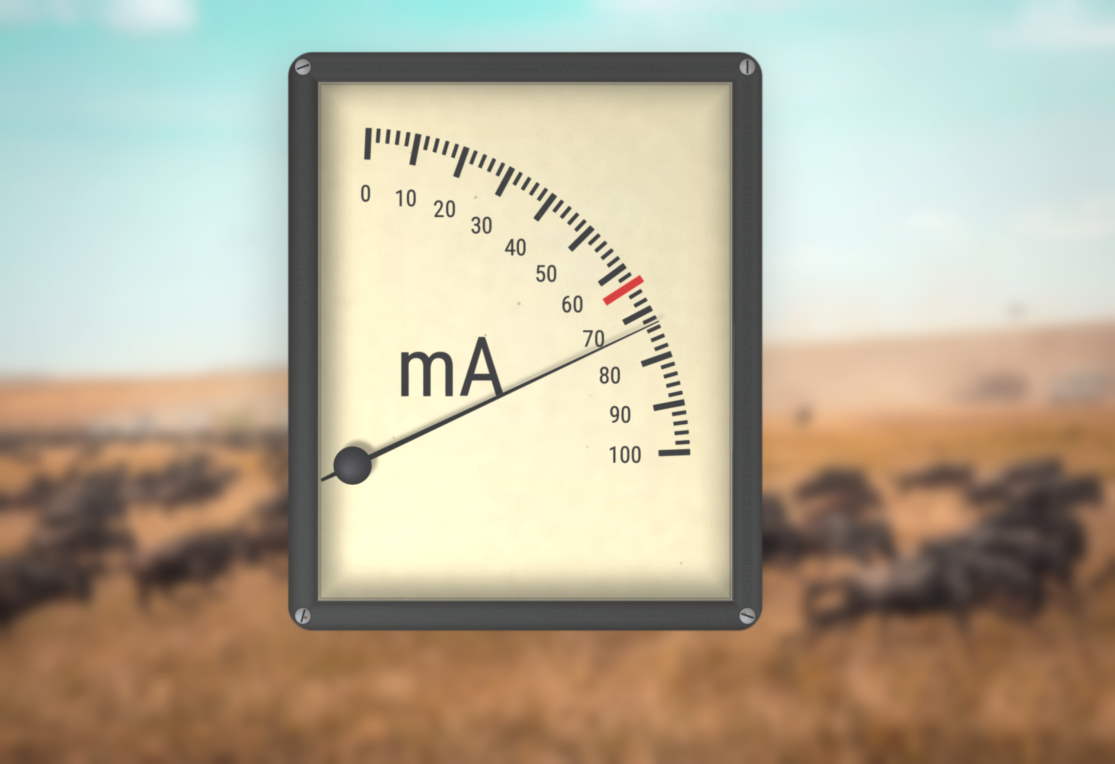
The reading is 73 mA
